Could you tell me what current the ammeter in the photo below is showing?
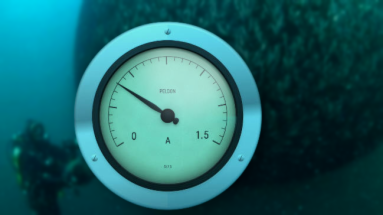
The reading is 0.4 A
